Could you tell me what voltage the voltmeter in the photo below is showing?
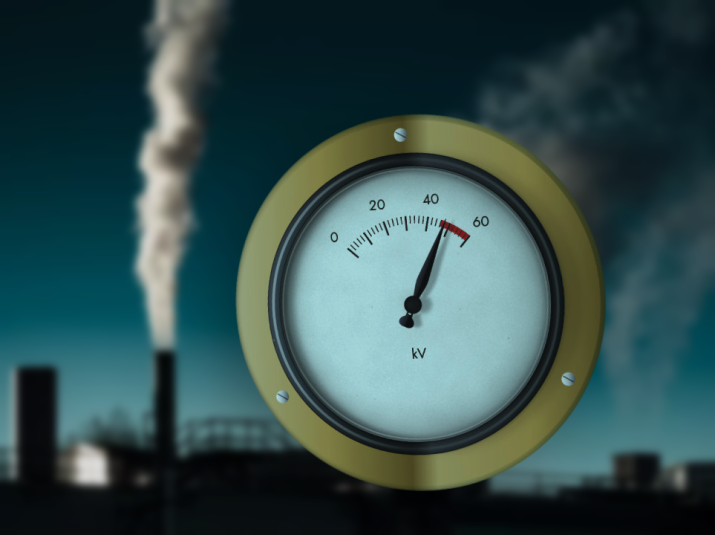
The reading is 48 kV
